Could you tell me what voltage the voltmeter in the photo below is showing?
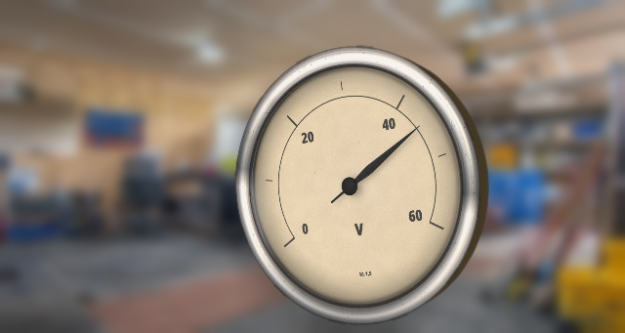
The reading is 45 V
